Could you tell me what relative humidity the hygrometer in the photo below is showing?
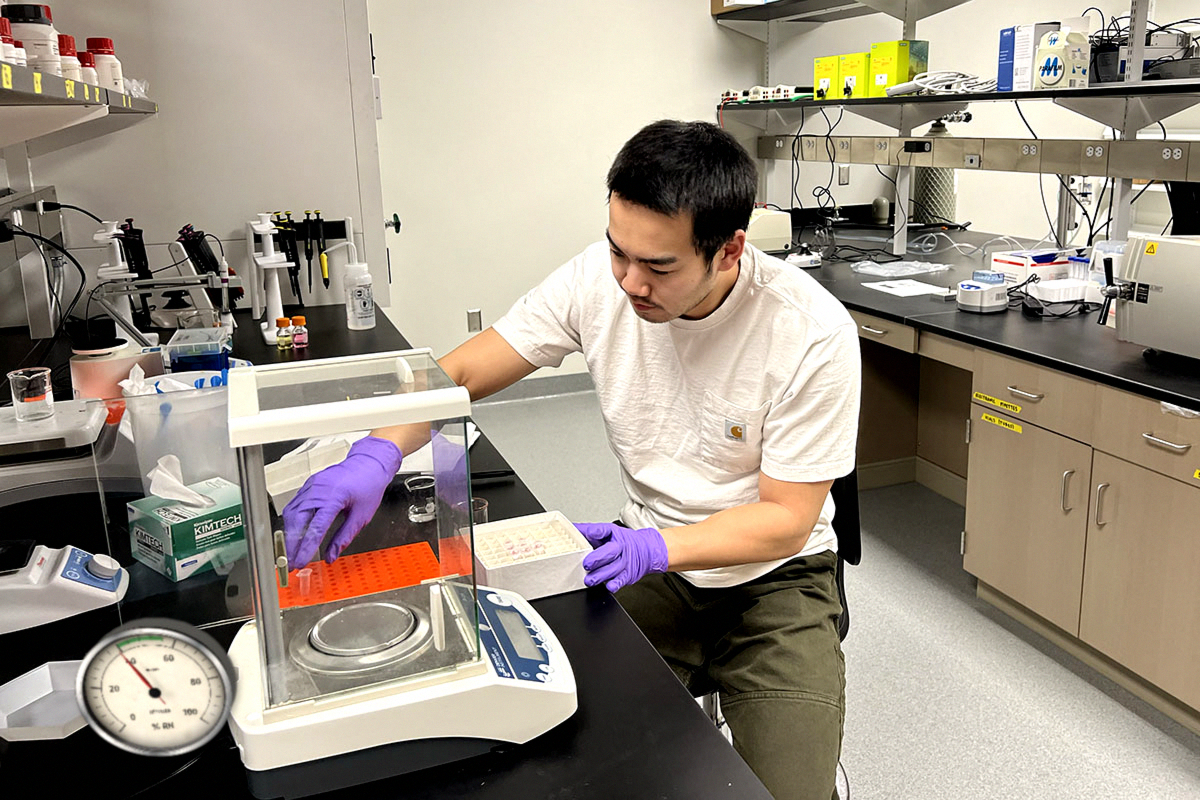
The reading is 40 %
